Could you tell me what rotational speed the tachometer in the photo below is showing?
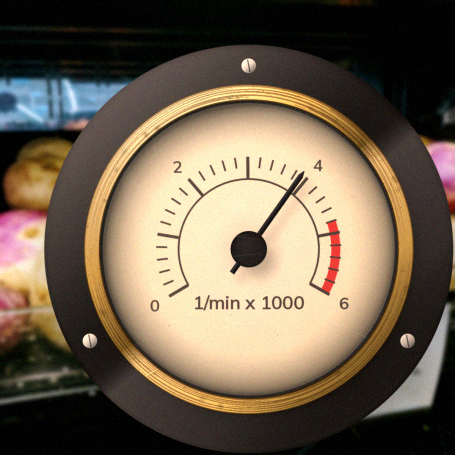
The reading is 3900 rpm
